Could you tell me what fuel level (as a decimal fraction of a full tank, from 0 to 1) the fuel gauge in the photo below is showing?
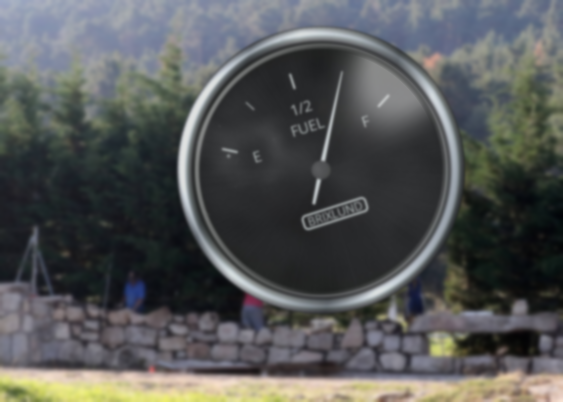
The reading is 0.75
